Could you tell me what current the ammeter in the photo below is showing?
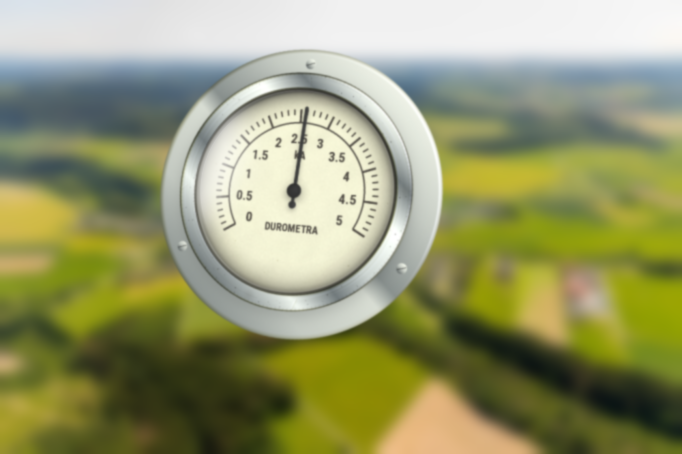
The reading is 2.6 kA
